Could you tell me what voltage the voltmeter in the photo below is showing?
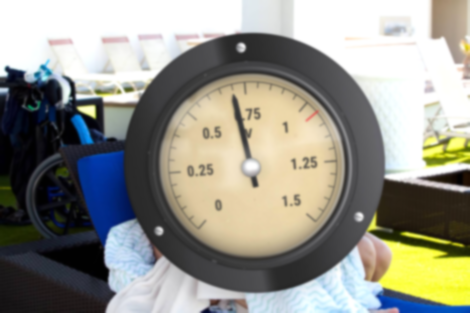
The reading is 0.7 V
